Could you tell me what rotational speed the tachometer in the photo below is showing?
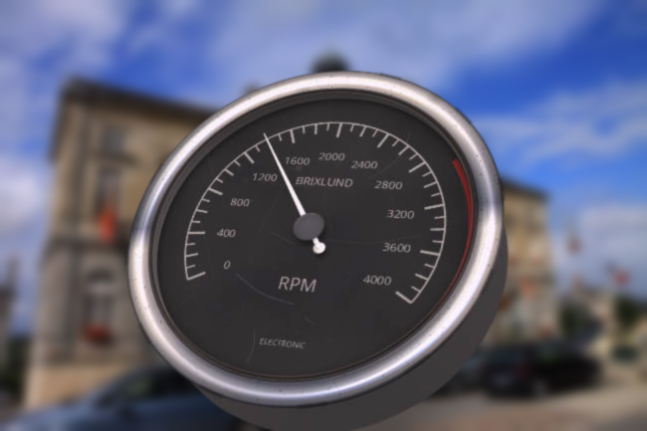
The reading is 1400 rpm
